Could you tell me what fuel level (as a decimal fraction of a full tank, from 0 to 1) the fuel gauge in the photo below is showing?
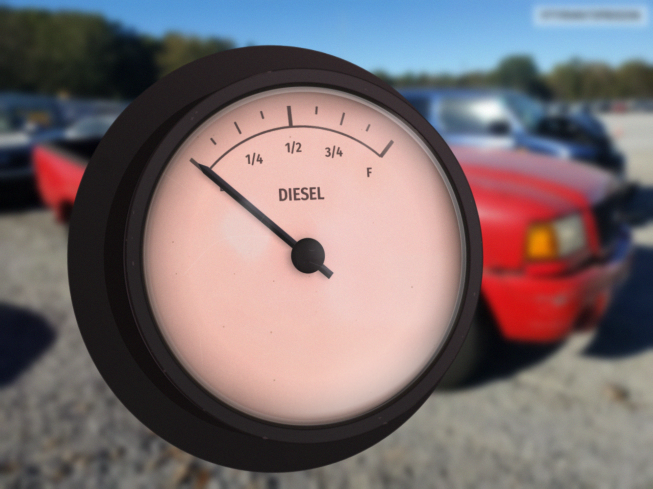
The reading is 0
